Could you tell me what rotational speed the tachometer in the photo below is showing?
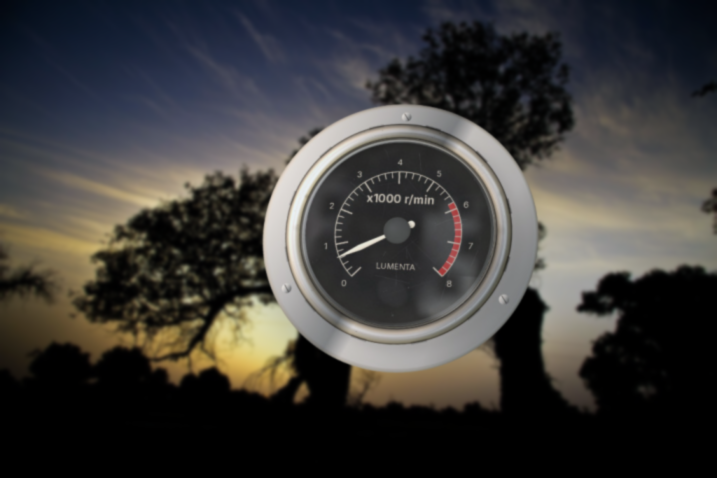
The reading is 600 rpm
